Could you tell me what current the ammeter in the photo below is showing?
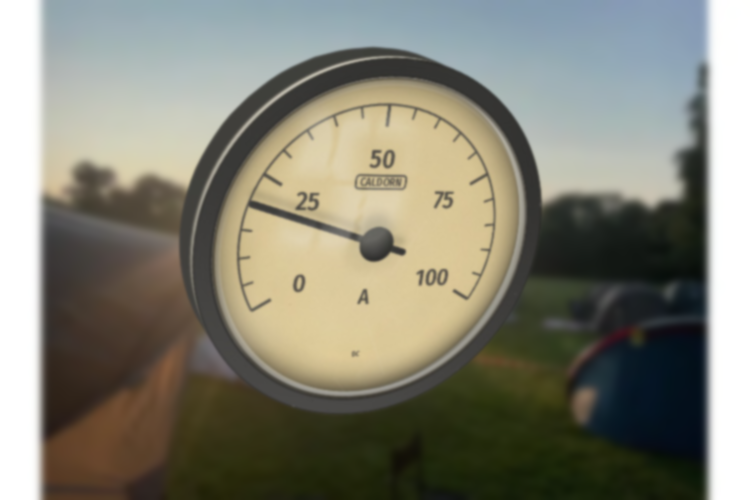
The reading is 20 A
